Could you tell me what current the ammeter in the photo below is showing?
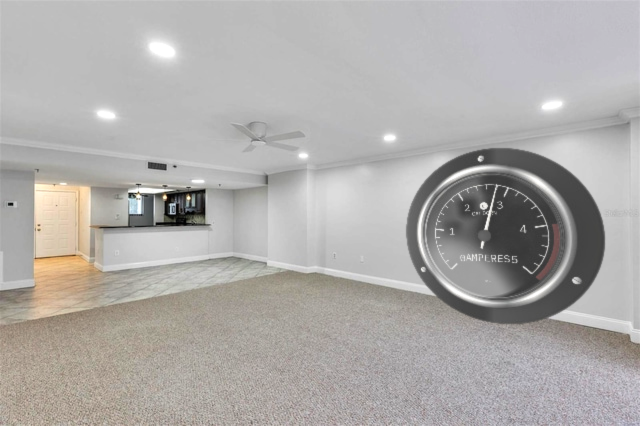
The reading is 2.8 A
